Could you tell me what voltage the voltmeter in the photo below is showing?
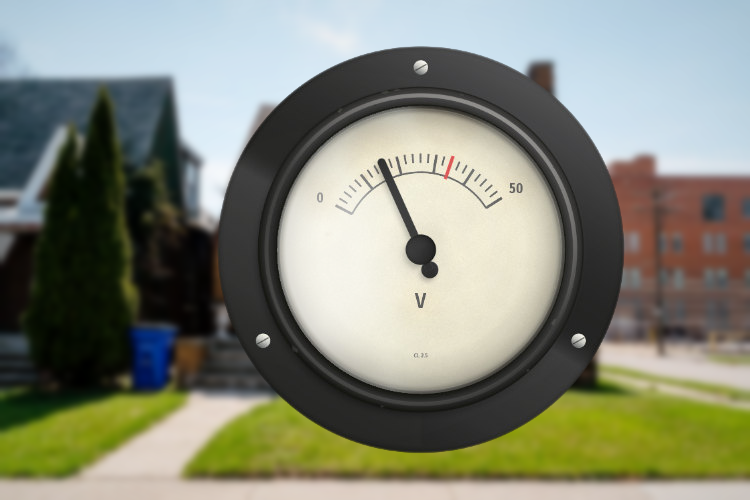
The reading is 16 V
